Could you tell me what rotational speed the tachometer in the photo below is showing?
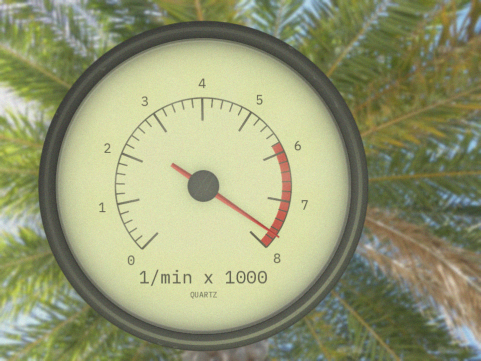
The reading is 7700 rpm
